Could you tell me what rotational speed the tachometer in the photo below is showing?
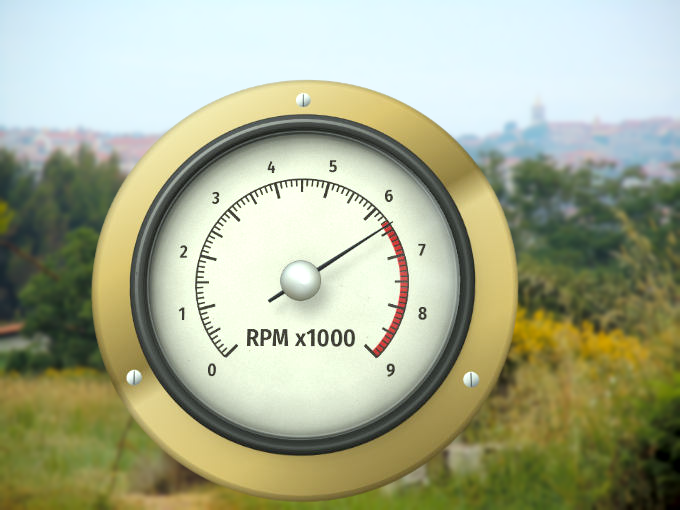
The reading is 6400 rpm
